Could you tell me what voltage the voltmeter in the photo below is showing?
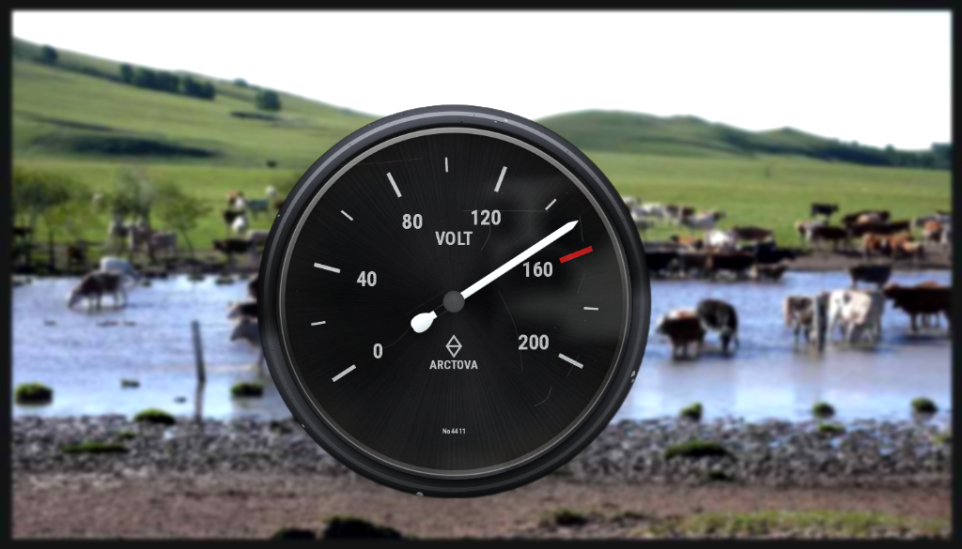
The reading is 150 V
